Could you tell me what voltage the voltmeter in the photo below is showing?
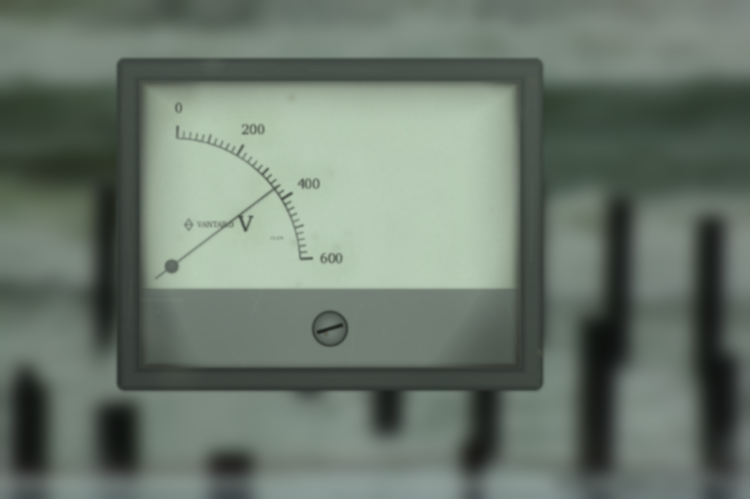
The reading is 360 V
